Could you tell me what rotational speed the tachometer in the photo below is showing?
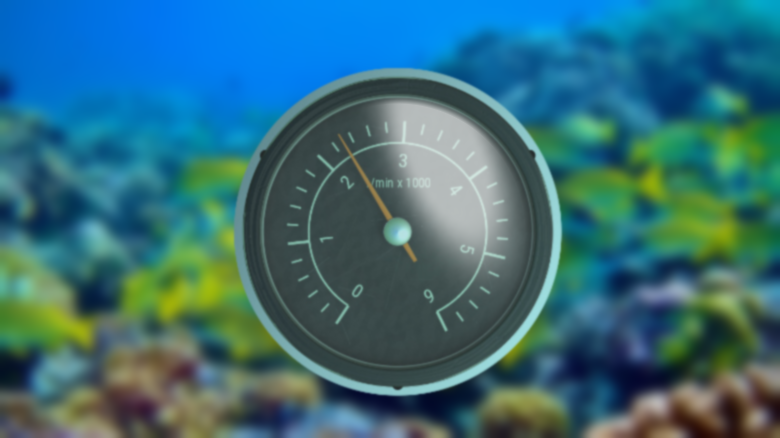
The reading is 2300 rpm
